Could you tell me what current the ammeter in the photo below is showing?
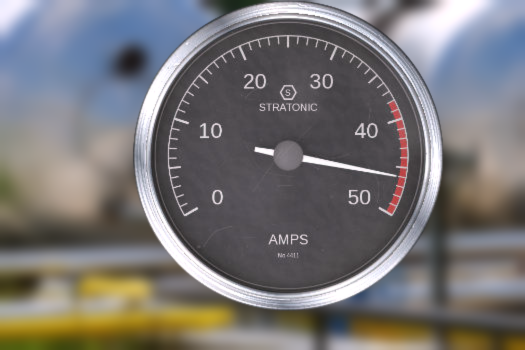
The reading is 46 A
